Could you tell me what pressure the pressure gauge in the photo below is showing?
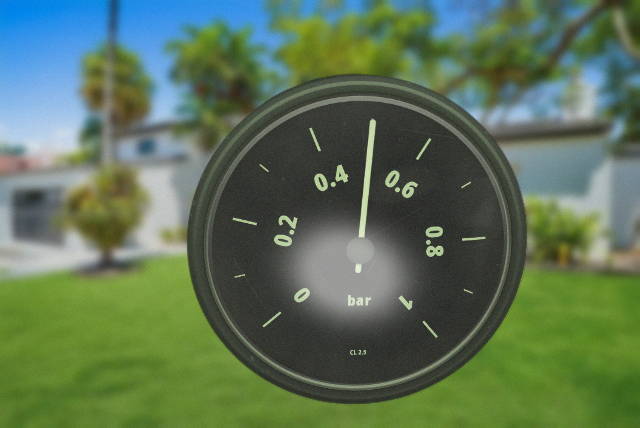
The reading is 0.5 bar
